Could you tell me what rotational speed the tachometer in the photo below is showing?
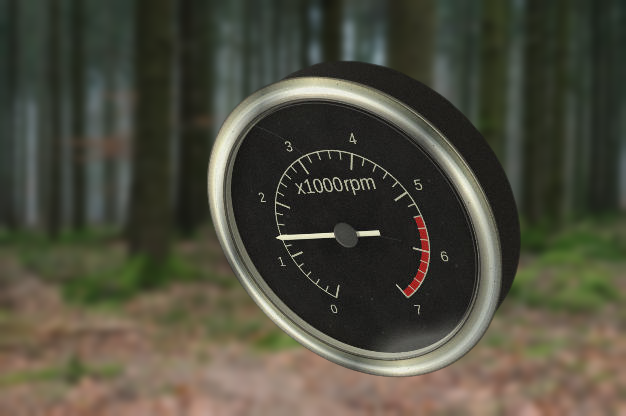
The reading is 1400 rpm
